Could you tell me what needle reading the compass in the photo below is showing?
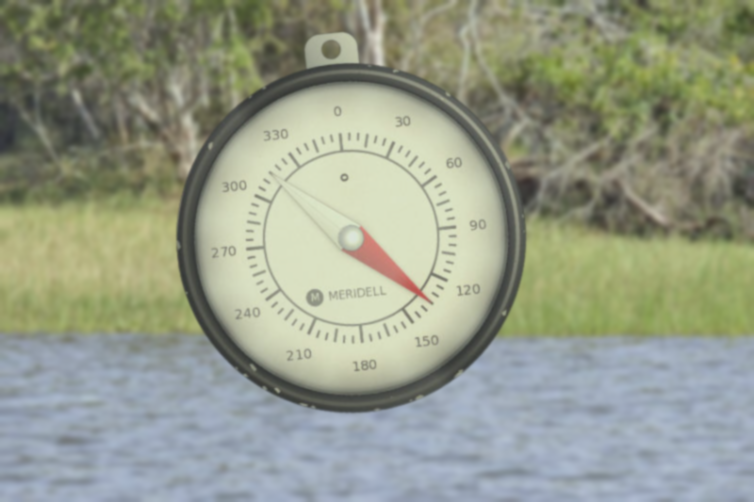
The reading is 135 °
